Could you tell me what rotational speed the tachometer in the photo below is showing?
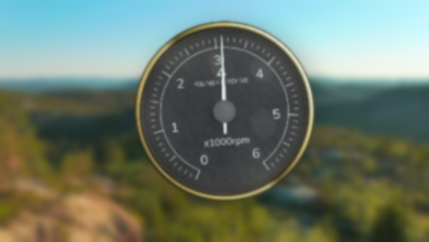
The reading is 3100 rpm
